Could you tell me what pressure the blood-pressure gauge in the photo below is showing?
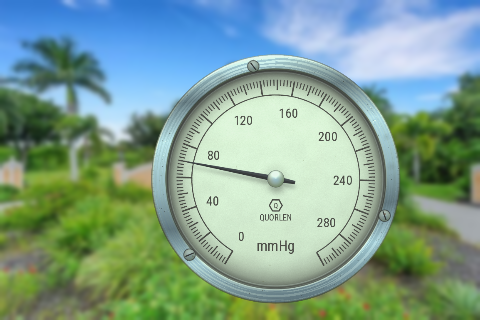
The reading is 70 mmHg
